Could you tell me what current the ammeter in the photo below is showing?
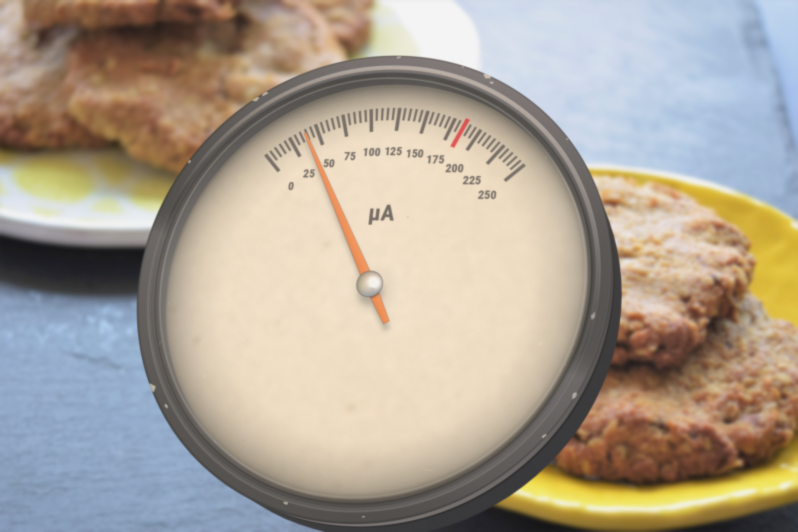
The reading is 40 µA
